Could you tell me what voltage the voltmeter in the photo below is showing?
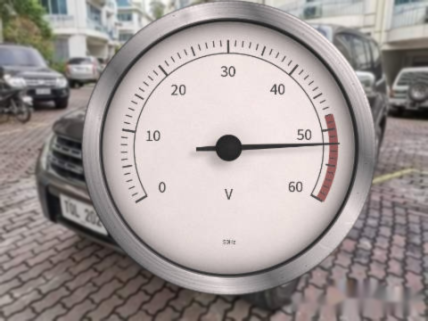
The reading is 52 V
